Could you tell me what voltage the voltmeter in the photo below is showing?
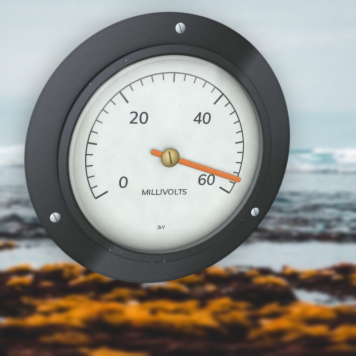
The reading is 57 mV
